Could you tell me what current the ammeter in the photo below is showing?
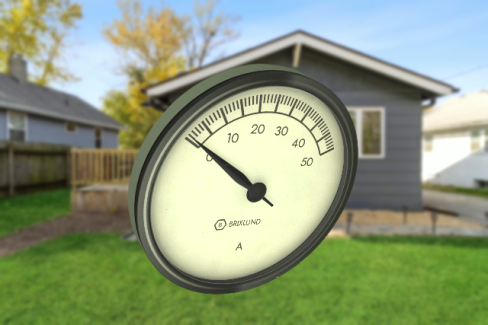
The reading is 1 A
